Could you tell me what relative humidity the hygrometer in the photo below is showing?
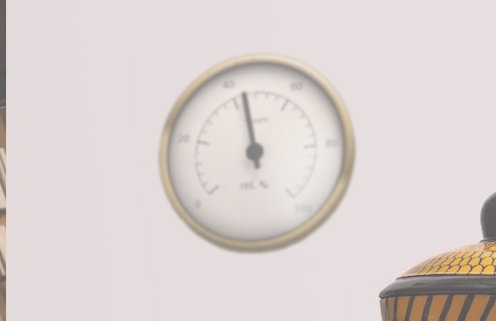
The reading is 44 %
